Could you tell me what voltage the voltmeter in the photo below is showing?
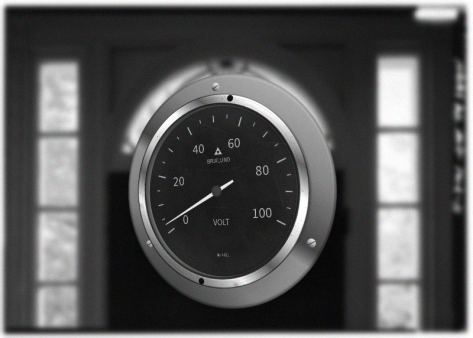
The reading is 2.5 V
